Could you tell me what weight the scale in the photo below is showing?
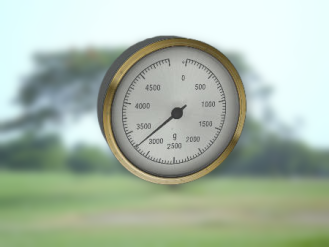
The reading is 3250 g
